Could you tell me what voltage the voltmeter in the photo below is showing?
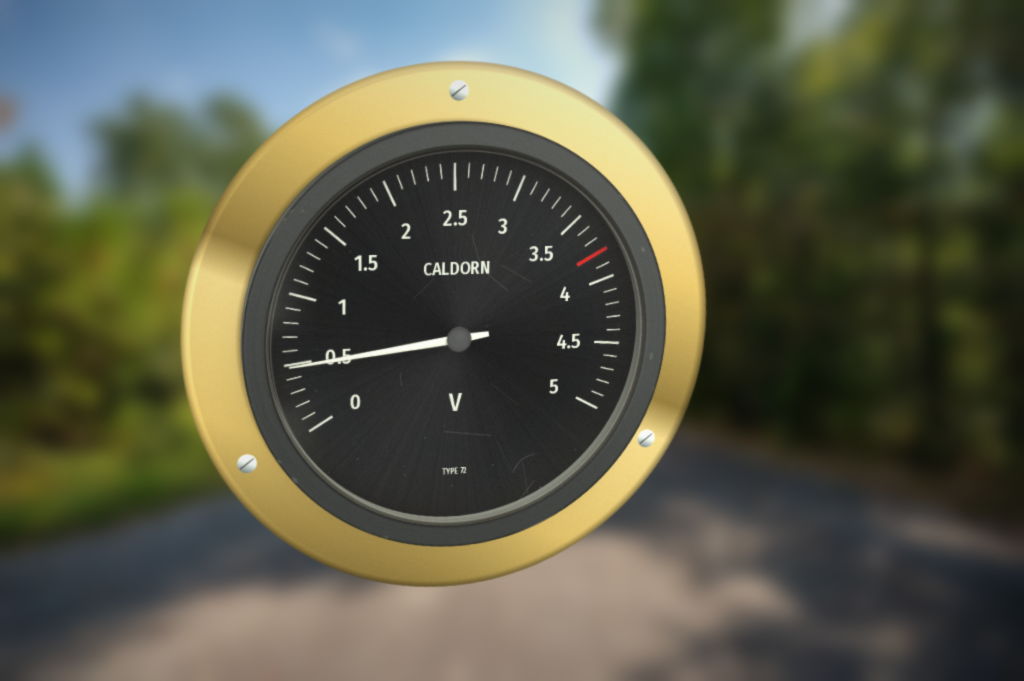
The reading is 0.5 V
